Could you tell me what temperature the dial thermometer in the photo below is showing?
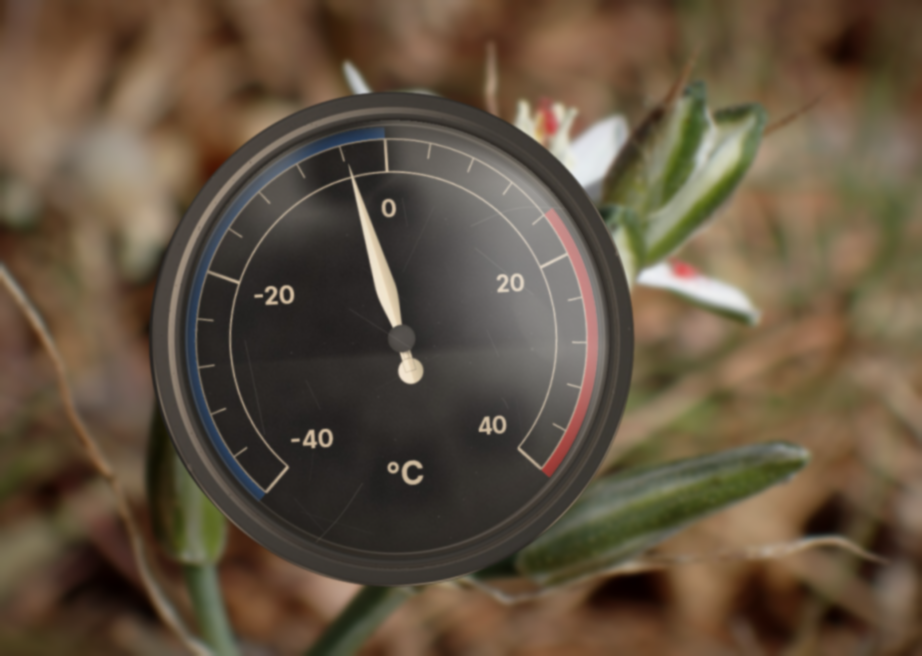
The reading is -4 °C
